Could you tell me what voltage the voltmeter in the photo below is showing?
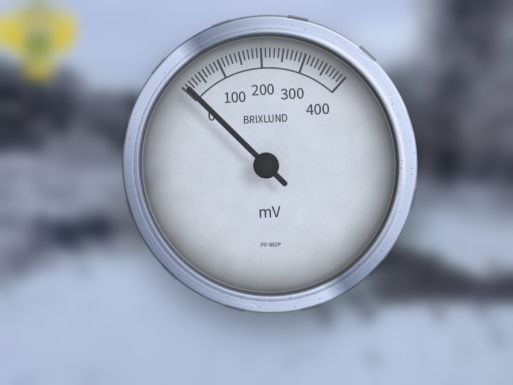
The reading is 10 mV
